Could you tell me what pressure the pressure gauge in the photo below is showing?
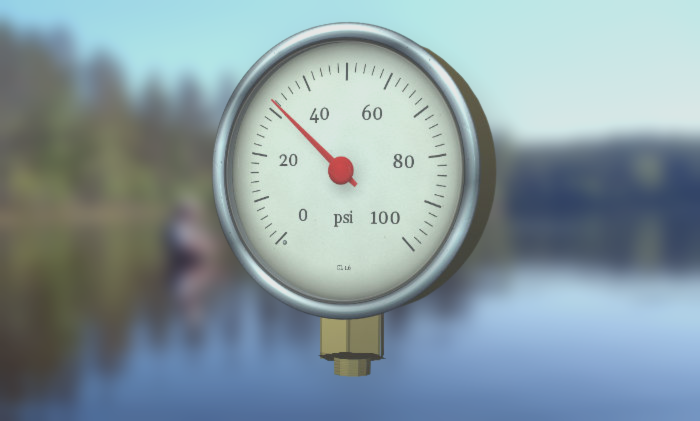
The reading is 32 psi
